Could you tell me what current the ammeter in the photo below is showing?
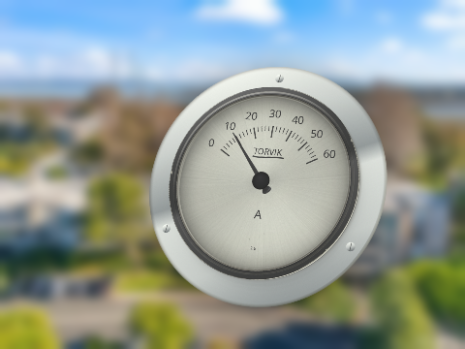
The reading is 10 A
